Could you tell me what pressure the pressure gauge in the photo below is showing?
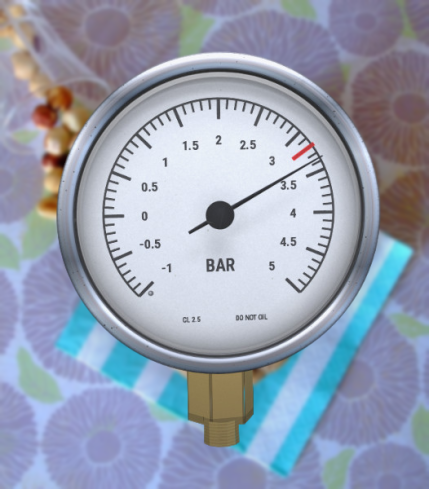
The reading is 3.35 bar
